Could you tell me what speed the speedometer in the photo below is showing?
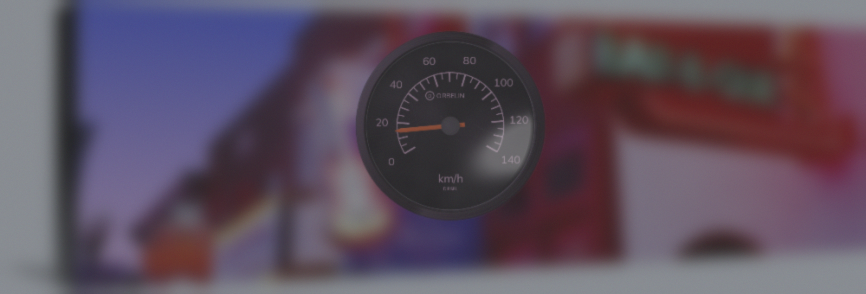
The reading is 15 km/h
